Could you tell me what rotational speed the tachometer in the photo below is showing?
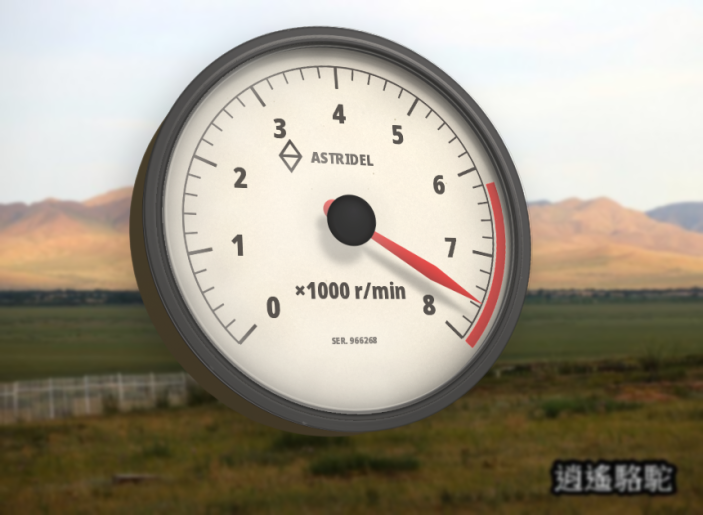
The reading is 7600 rpm
